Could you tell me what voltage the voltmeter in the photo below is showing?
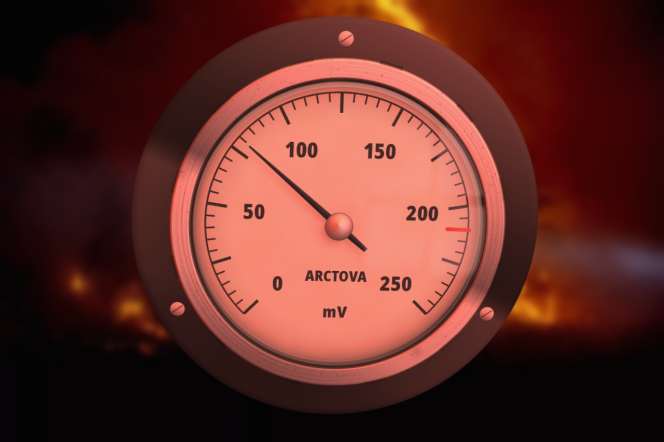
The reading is 80 mV
